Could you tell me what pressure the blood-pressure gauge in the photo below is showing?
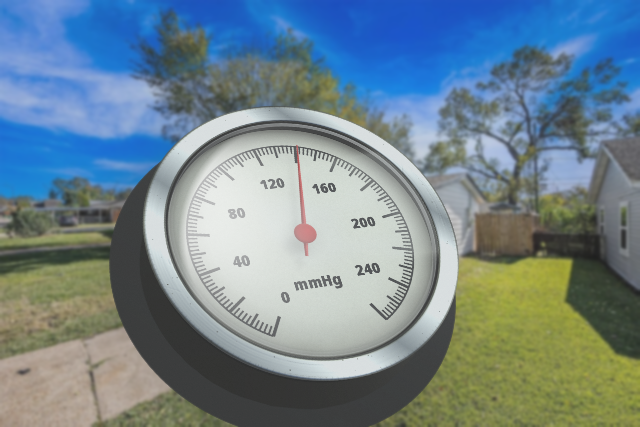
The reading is 140 mmHg
